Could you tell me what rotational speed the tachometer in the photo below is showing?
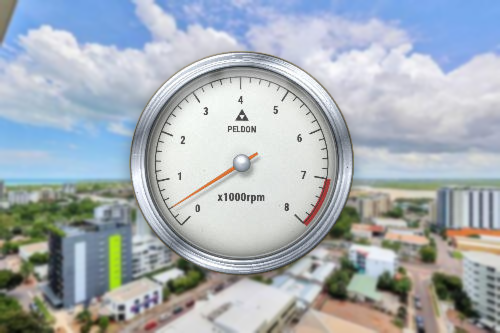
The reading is 400 rpm
